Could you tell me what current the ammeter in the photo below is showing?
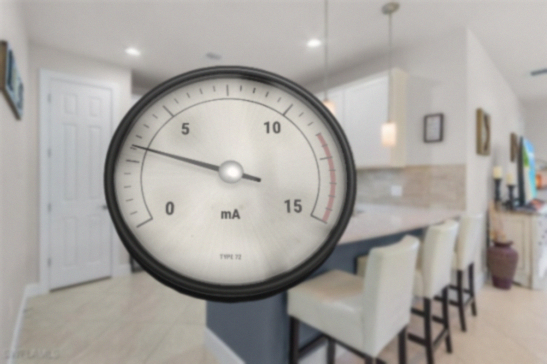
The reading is 3 mA
